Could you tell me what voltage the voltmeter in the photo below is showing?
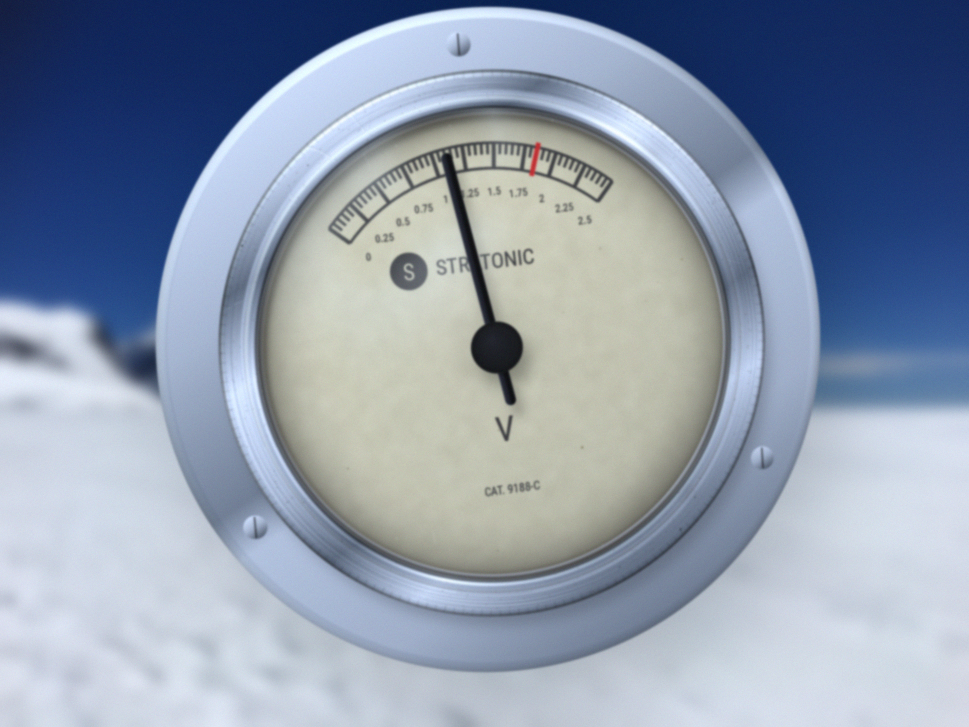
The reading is 1.1 V
